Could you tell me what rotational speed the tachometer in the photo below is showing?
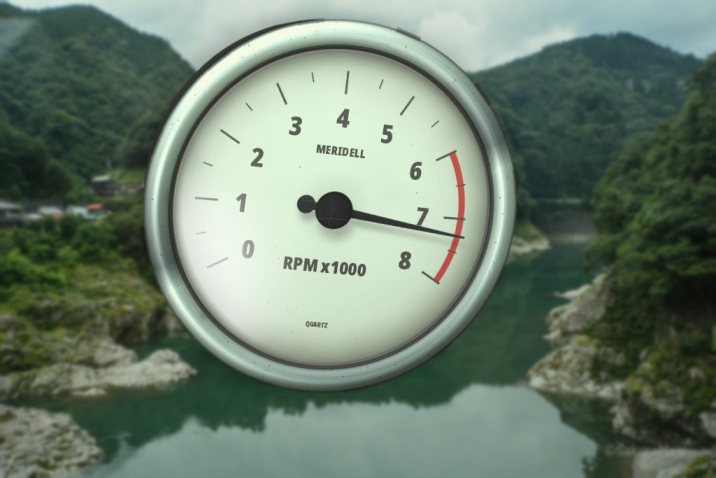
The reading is 7250 rpm
